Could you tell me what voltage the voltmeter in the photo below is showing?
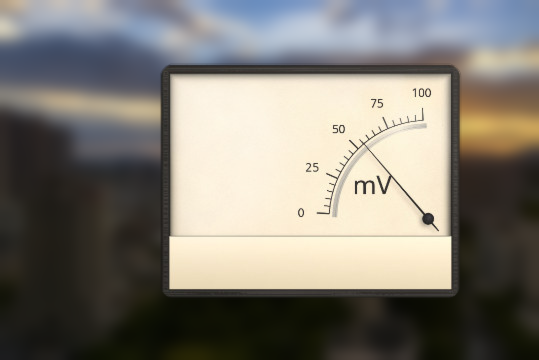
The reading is 55 mV
